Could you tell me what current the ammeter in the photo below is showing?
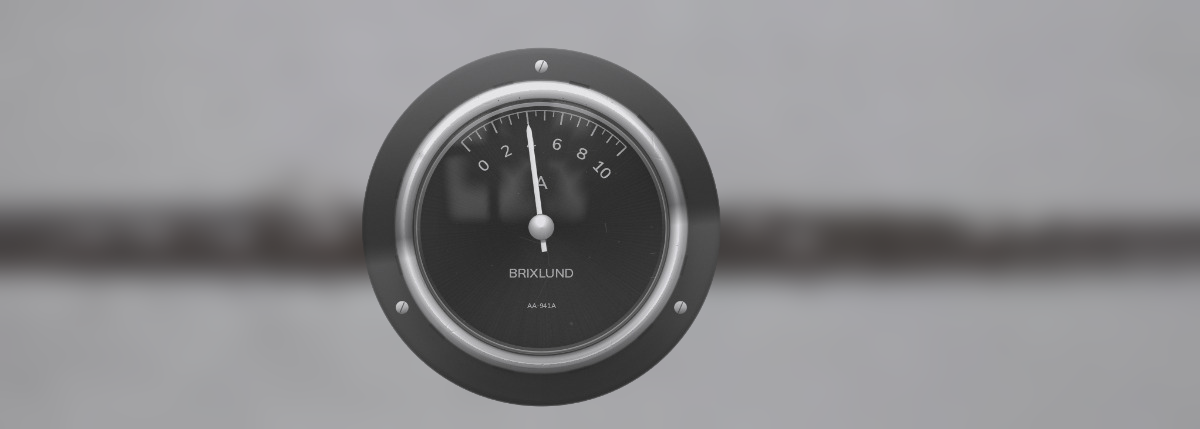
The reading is 4 A
